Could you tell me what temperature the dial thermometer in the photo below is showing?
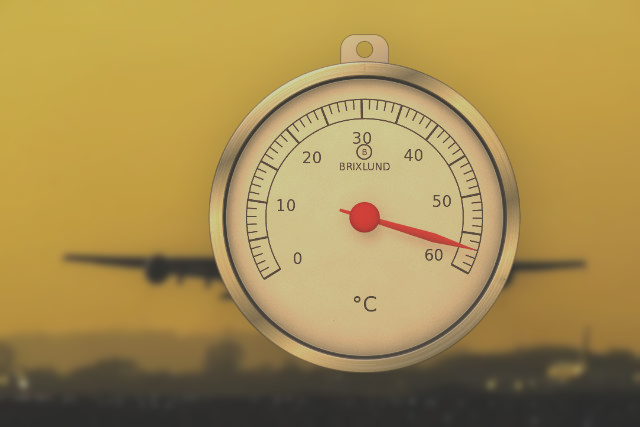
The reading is 57 °C
